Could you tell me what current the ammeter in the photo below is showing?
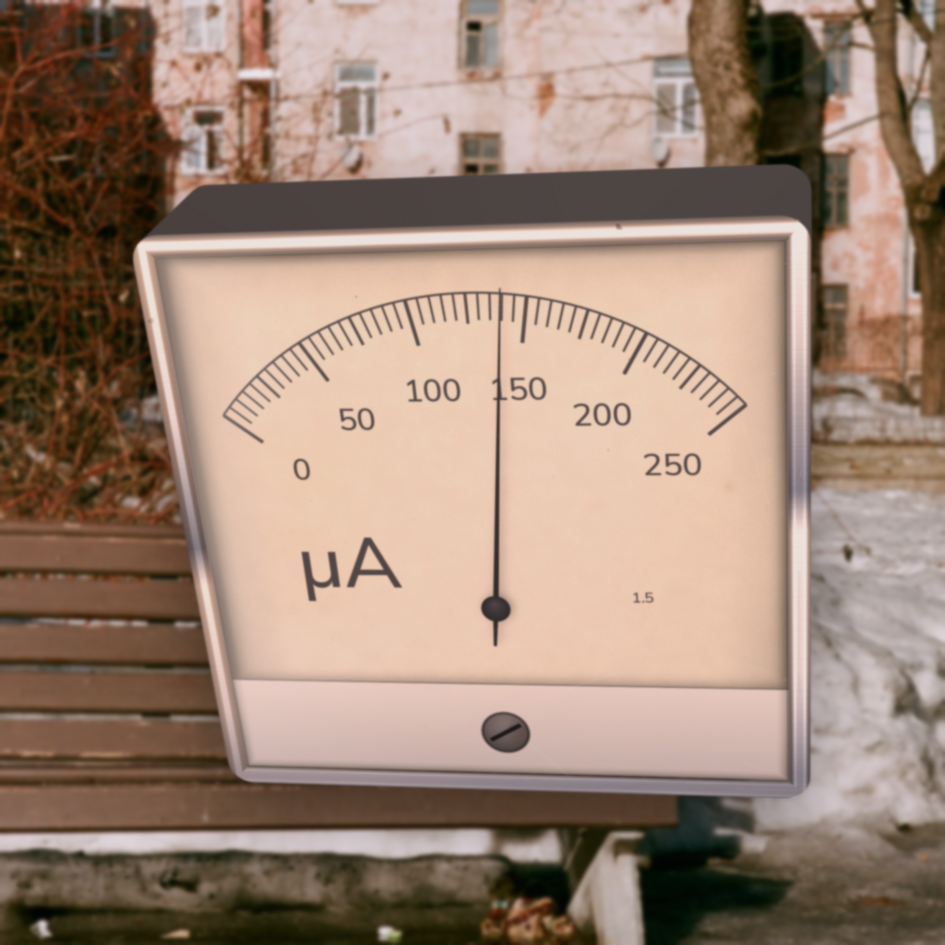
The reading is 140 µA
